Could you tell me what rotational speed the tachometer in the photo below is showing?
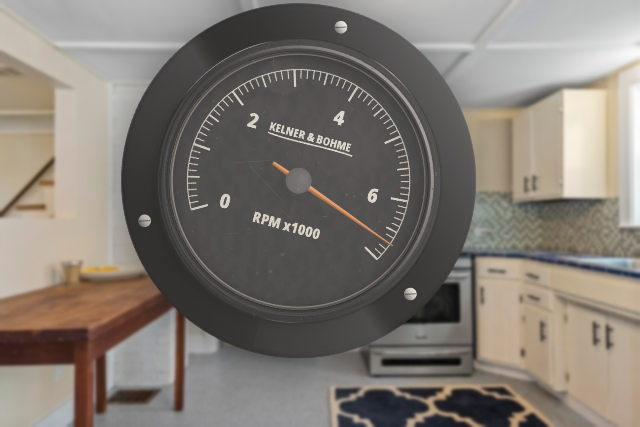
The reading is 6700 rpm
